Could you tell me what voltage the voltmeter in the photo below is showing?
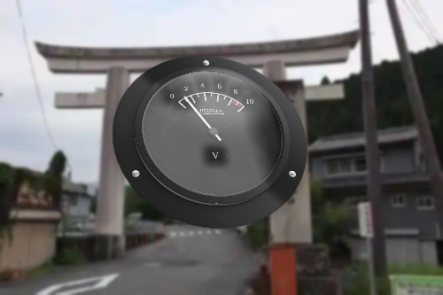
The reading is 1 V
